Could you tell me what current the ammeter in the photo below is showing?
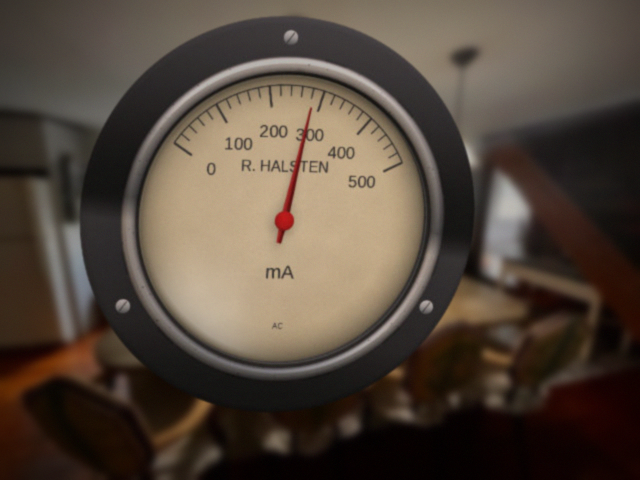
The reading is 280 mA
